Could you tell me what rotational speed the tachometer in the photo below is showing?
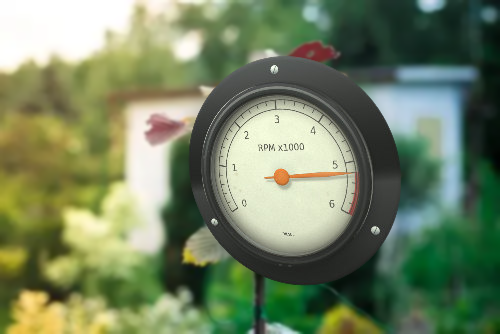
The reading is 5200 rpm
